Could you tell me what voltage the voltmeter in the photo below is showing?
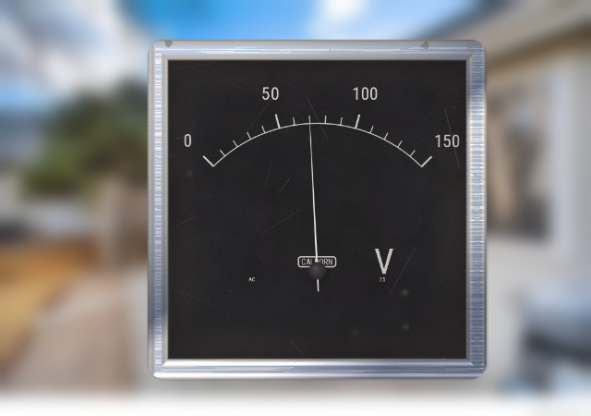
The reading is 70 V
